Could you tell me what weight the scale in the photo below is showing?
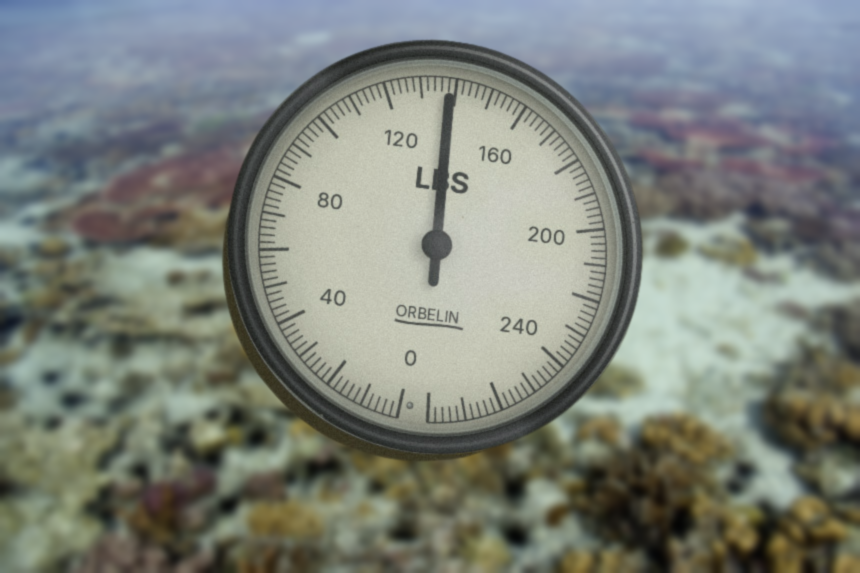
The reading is 138 lb
